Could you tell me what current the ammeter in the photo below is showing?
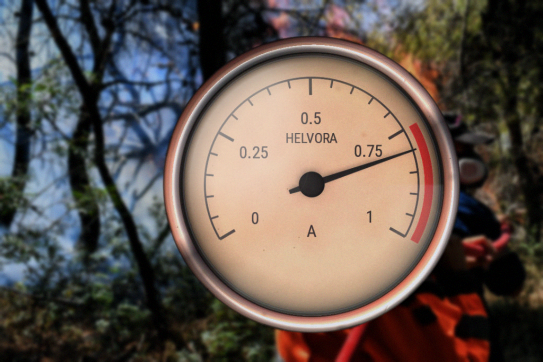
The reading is 0.8 A
